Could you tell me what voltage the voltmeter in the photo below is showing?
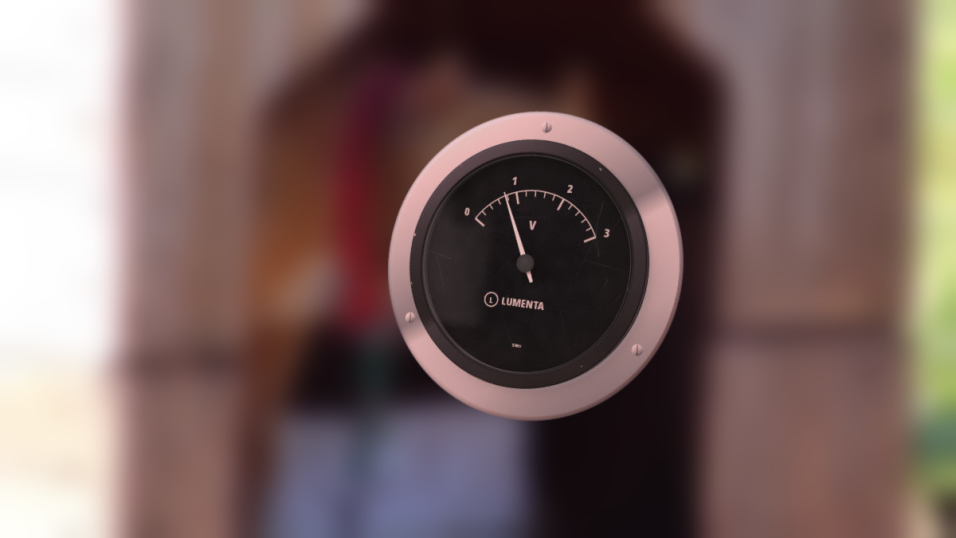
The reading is 0.8 V
